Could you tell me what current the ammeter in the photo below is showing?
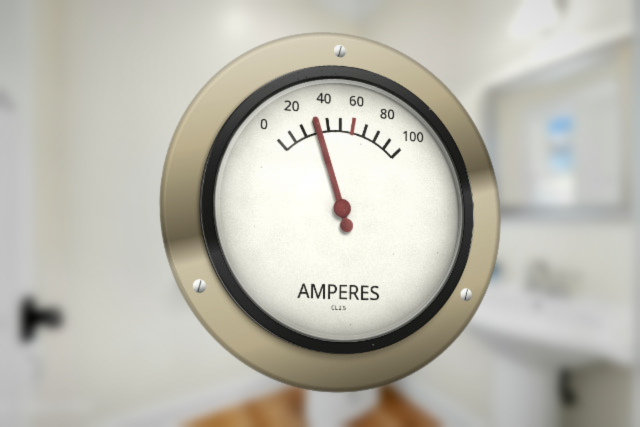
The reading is 30 A
